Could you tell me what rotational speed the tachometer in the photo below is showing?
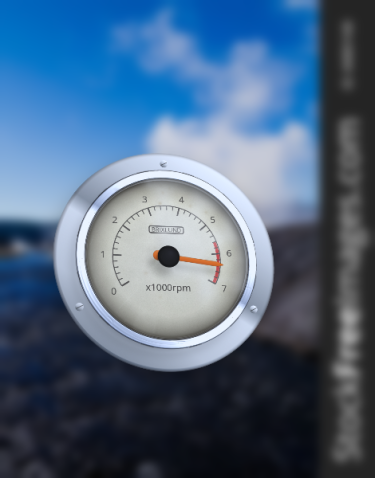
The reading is 6400 rpm
